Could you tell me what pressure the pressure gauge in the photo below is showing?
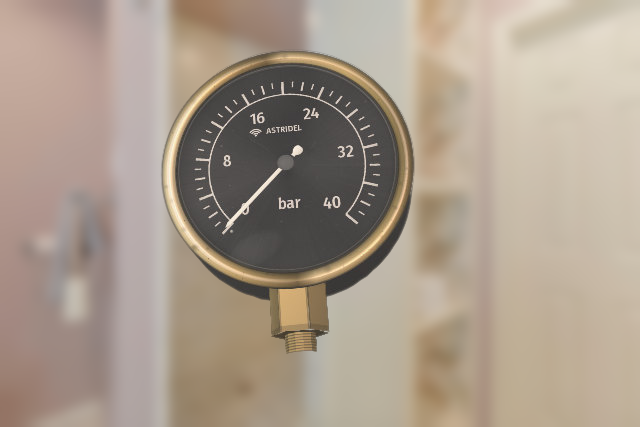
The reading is 0 bar
